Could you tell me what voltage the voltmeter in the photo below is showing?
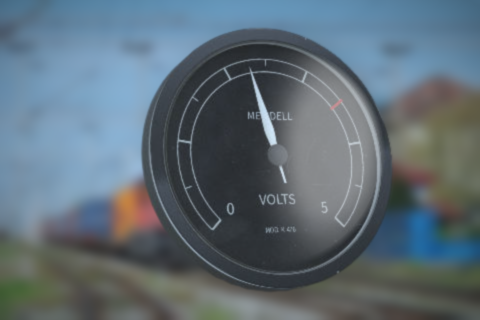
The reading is 2.25 V
